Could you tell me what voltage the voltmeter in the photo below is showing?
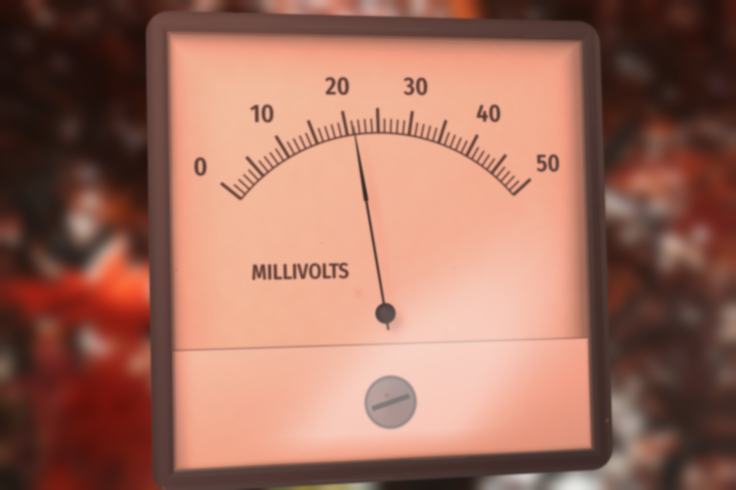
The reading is 21 mV
